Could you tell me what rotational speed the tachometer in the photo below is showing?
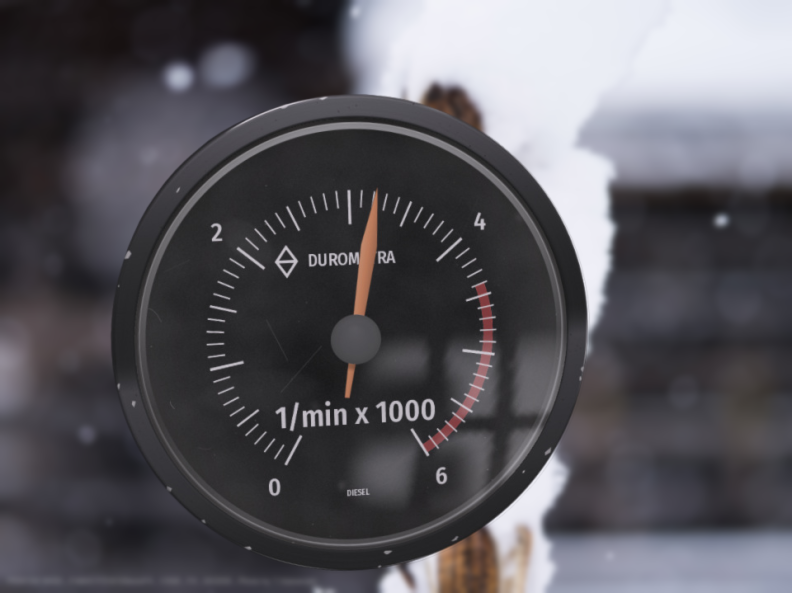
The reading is 3200 rpm
